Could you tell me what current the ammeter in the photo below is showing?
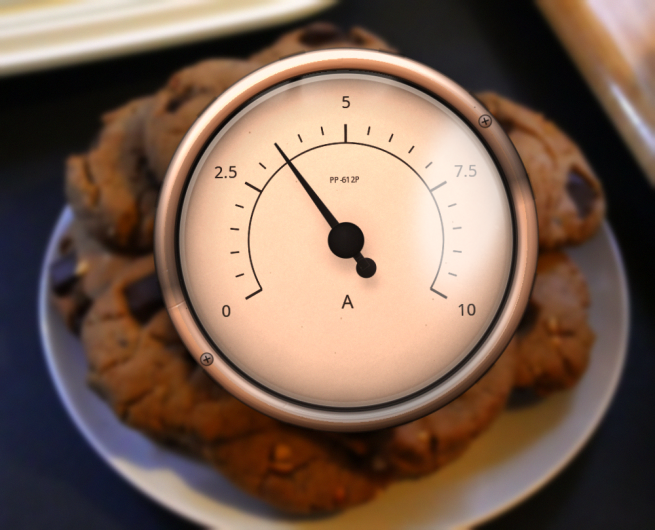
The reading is 3.5 A
